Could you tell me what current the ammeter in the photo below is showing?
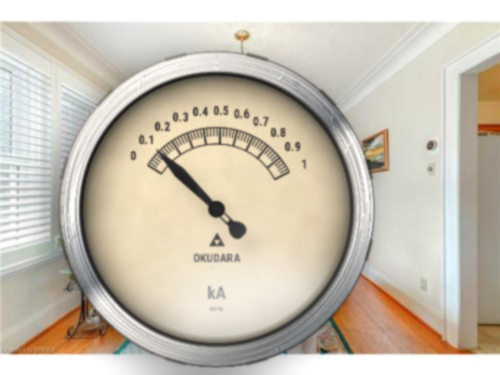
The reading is 0.1 kA
